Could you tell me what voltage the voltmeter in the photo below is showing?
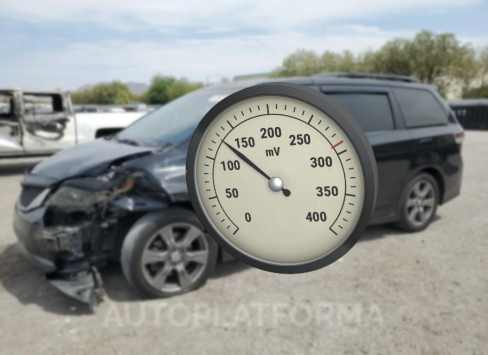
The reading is 130 mV
